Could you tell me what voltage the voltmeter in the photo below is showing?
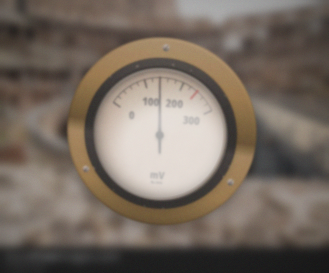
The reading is 140 mV
